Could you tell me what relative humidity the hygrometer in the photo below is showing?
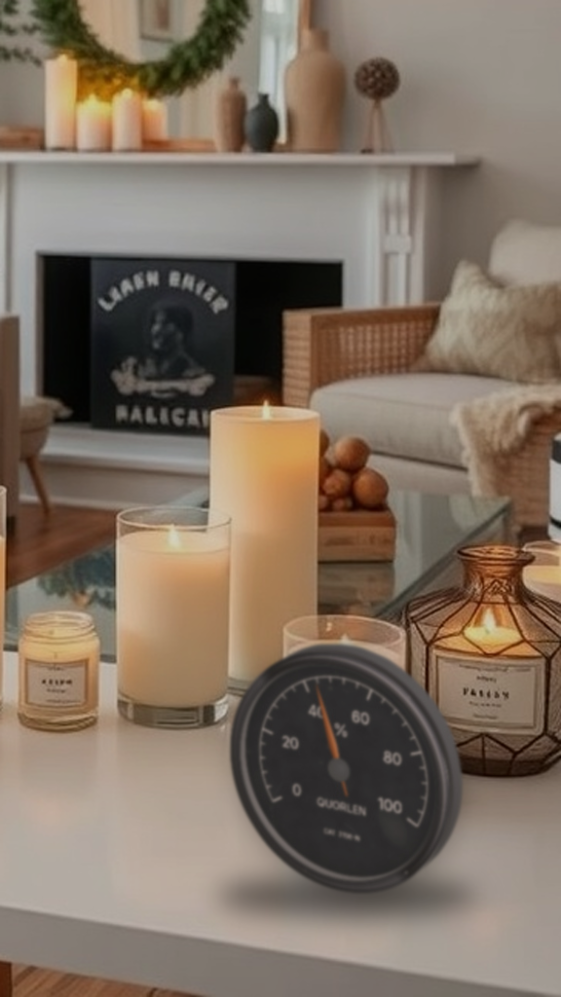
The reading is 44 %
